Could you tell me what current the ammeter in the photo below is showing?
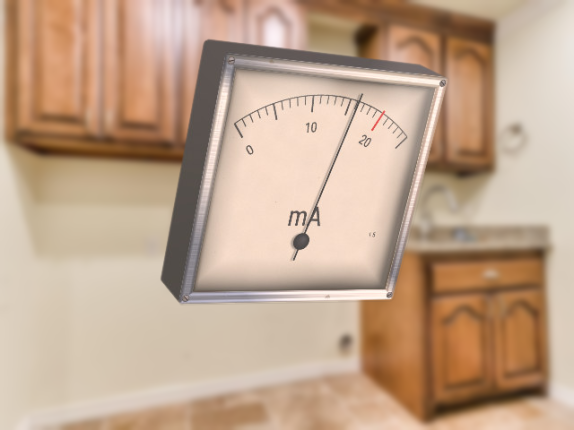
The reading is 16 mA
